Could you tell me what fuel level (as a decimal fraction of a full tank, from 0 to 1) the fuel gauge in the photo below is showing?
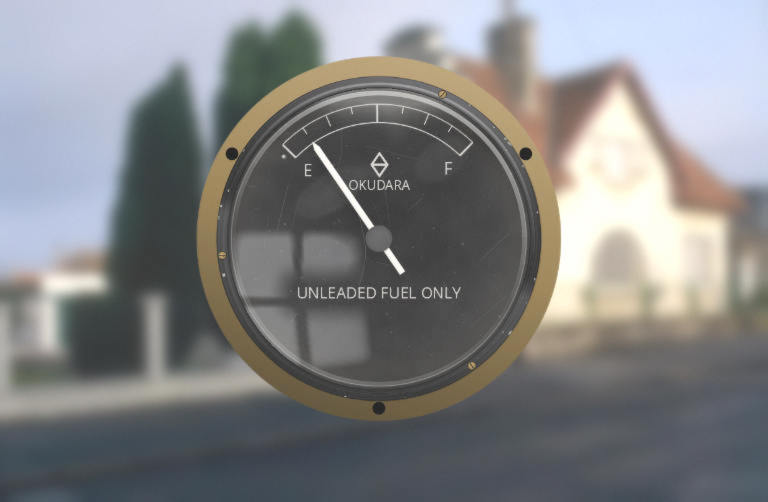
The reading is 0.125
